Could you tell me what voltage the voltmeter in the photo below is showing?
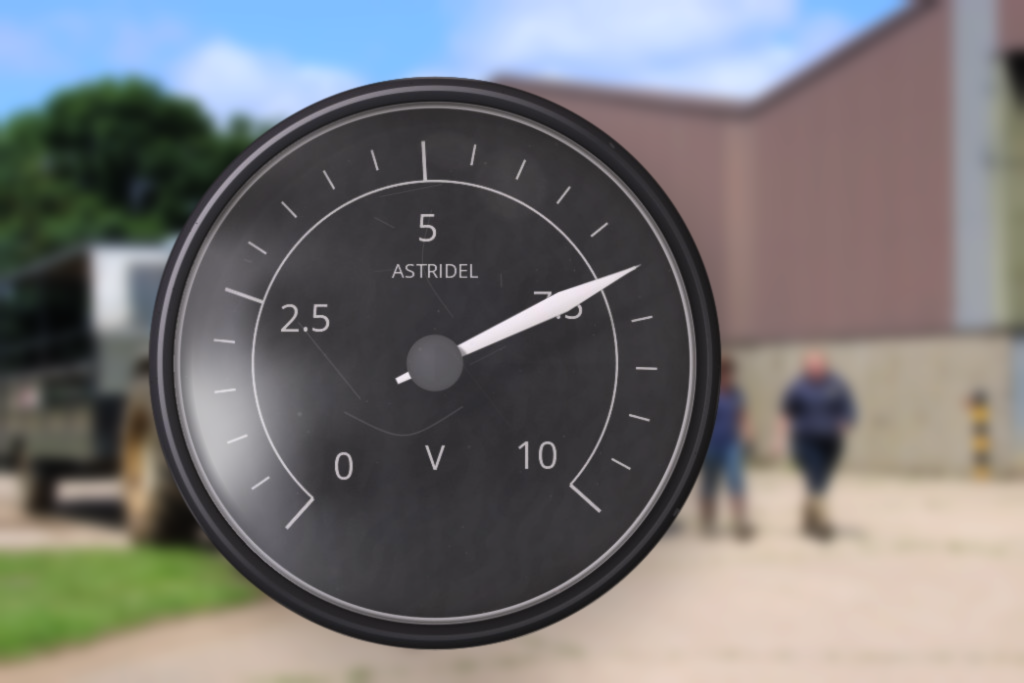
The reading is 7.5 V
